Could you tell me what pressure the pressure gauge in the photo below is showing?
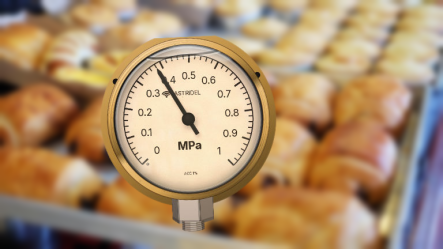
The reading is 0.38 MPa
